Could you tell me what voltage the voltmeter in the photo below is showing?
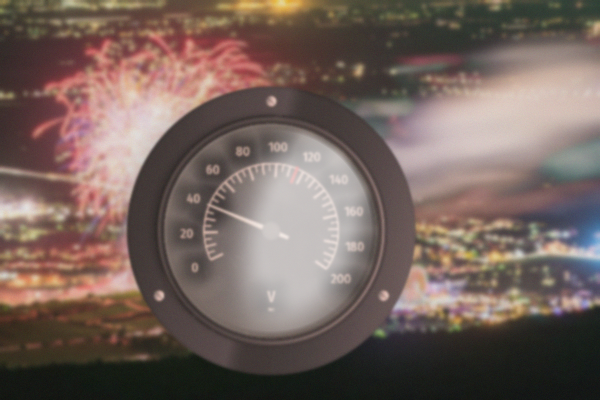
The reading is 40 V
